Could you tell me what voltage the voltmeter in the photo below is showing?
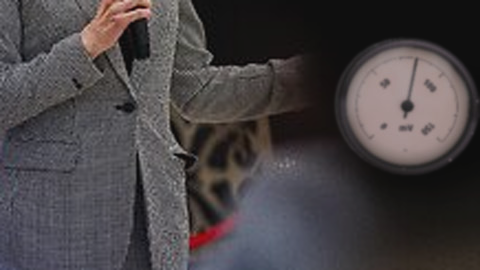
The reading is 80 mV
